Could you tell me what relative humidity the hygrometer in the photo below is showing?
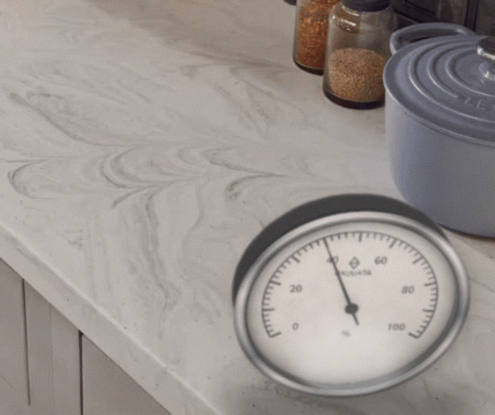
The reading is 40 %
